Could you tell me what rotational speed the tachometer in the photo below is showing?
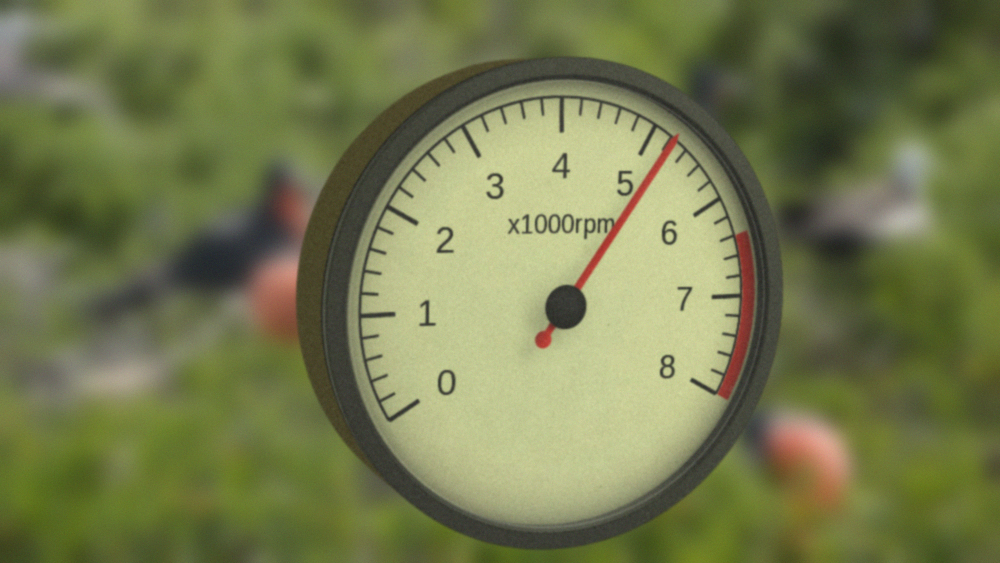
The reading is 5200 rpm
